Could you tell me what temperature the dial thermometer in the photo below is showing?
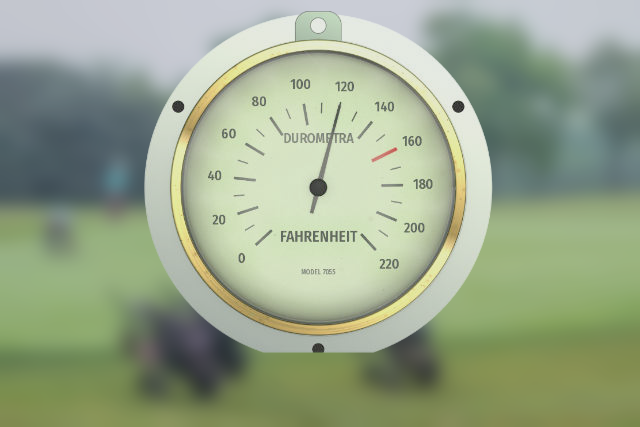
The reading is 120 °F
